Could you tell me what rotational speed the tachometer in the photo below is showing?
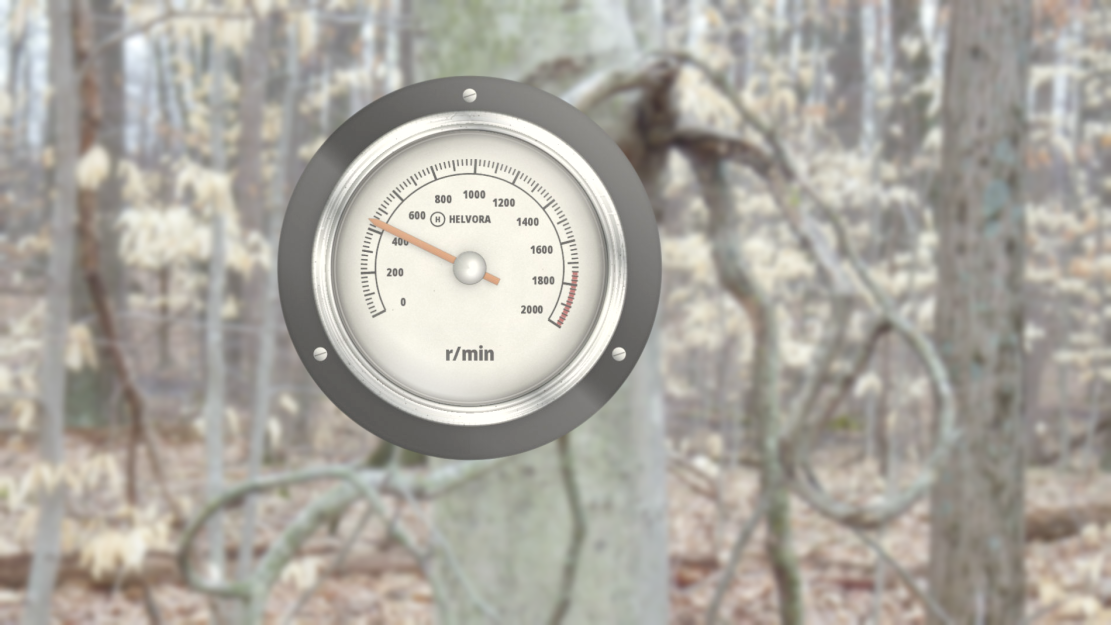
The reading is 440 rpm
